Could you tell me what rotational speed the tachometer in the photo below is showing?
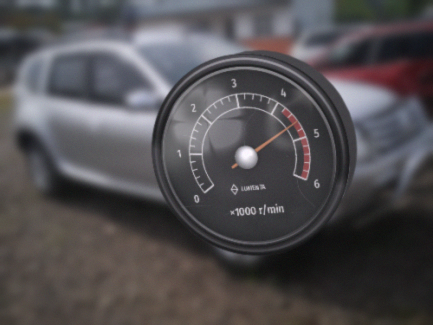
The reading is 4600 rpm
